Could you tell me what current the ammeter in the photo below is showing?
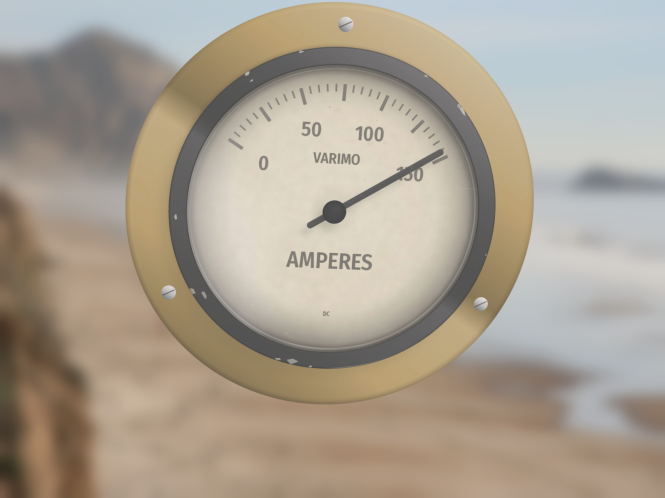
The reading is 145 A
